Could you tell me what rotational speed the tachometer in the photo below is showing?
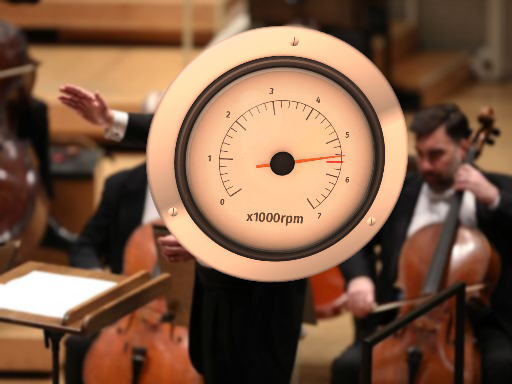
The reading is 5400 rpm
